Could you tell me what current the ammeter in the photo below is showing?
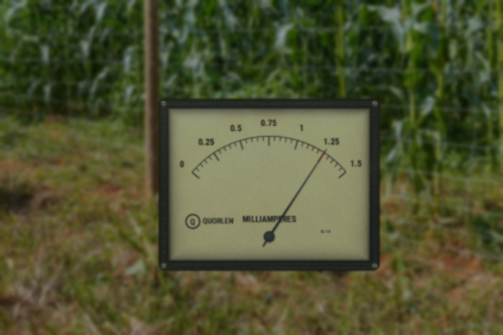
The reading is 1.25 mA
